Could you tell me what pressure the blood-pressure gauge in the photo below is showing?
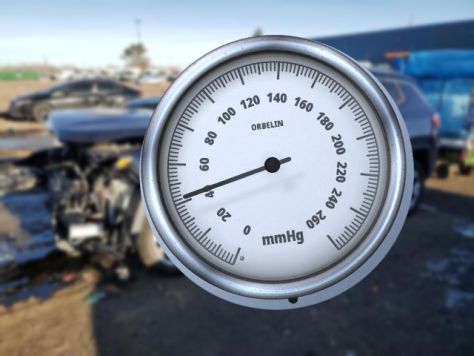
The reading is 42 mmHg
